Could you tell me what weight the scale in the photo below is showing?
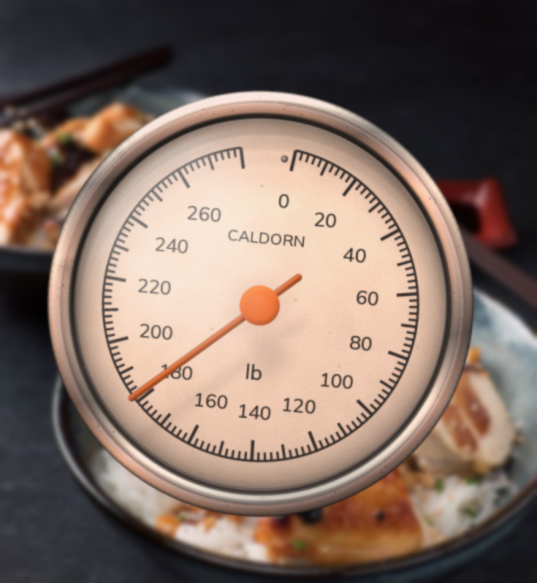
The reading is 182 lb
